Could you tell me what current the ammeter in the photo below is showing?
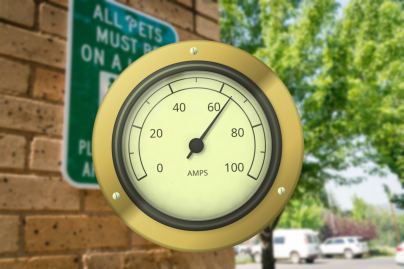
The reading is 65 A
